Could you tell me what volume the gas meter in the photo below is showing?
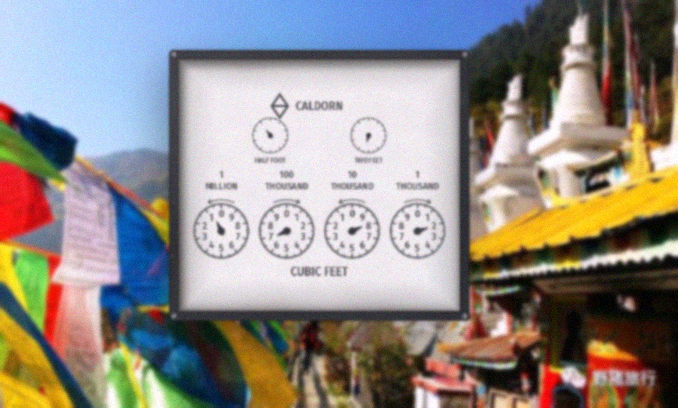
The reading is 68200 ft³
